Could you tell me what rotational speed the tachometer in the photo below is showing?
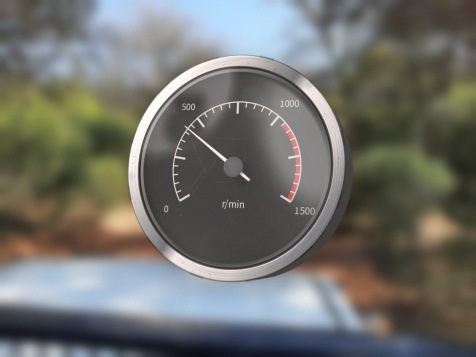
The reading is 425 rpm
